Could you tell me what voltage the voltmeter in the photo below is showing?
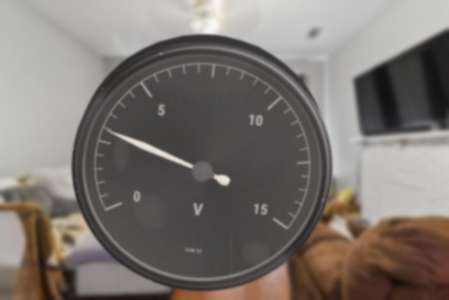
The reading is 3 V
